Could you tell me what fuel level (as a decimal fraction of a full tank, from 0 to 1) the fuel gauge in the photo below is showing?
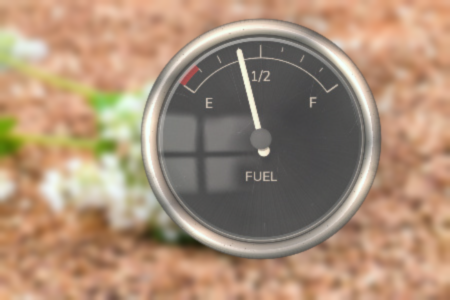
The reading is 0.375
